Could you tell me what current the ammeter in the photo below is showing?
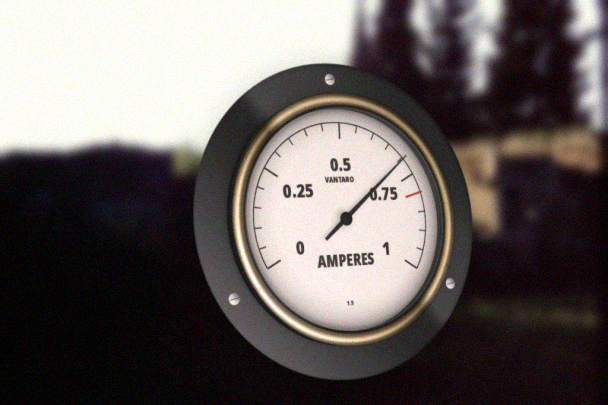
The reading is 0.7 A
